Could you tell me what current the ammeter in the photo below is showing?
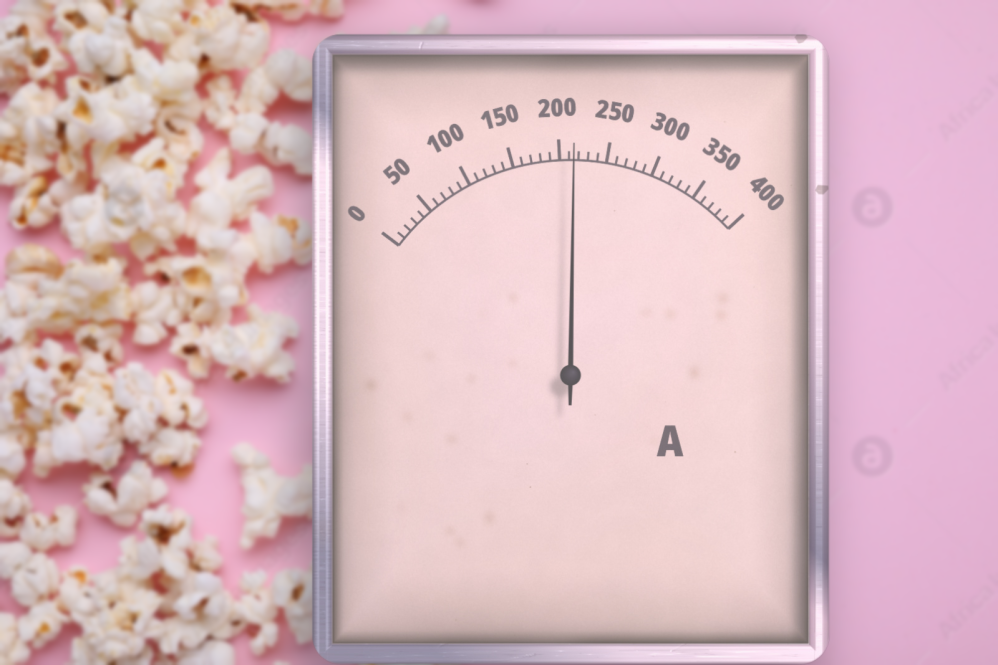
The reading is 215 A
